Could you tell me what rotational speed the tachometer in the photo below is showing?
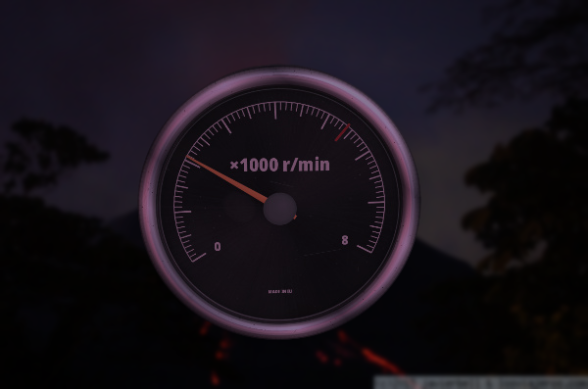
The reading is 2100 rpm
